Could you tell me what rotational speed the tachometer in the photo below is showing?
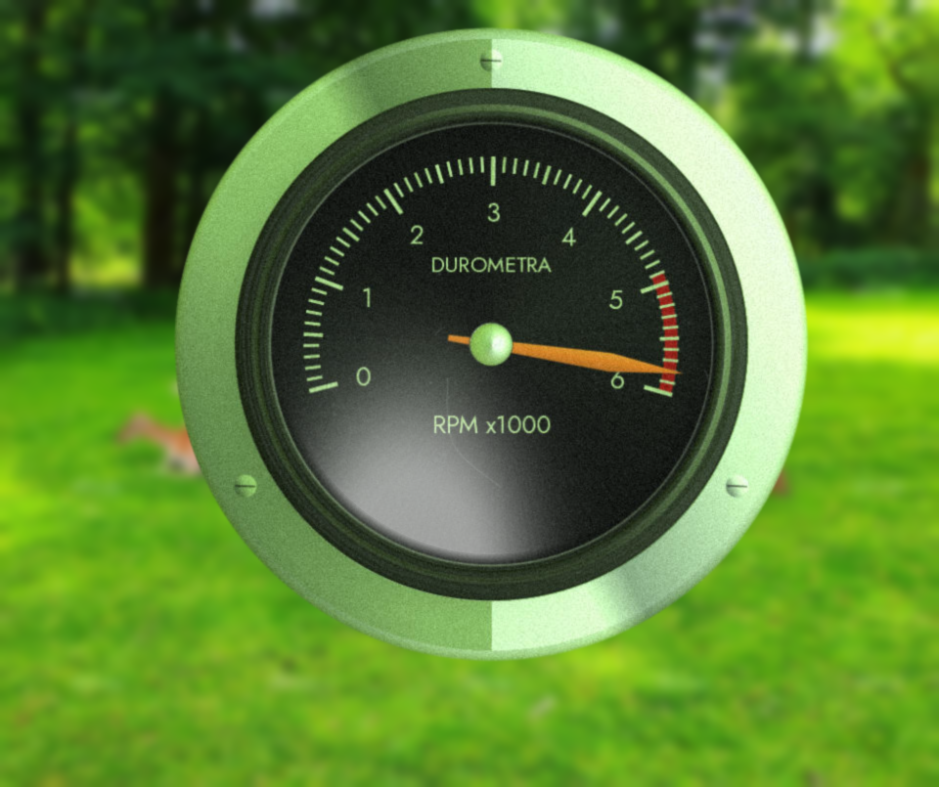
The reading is 5800 rpm
